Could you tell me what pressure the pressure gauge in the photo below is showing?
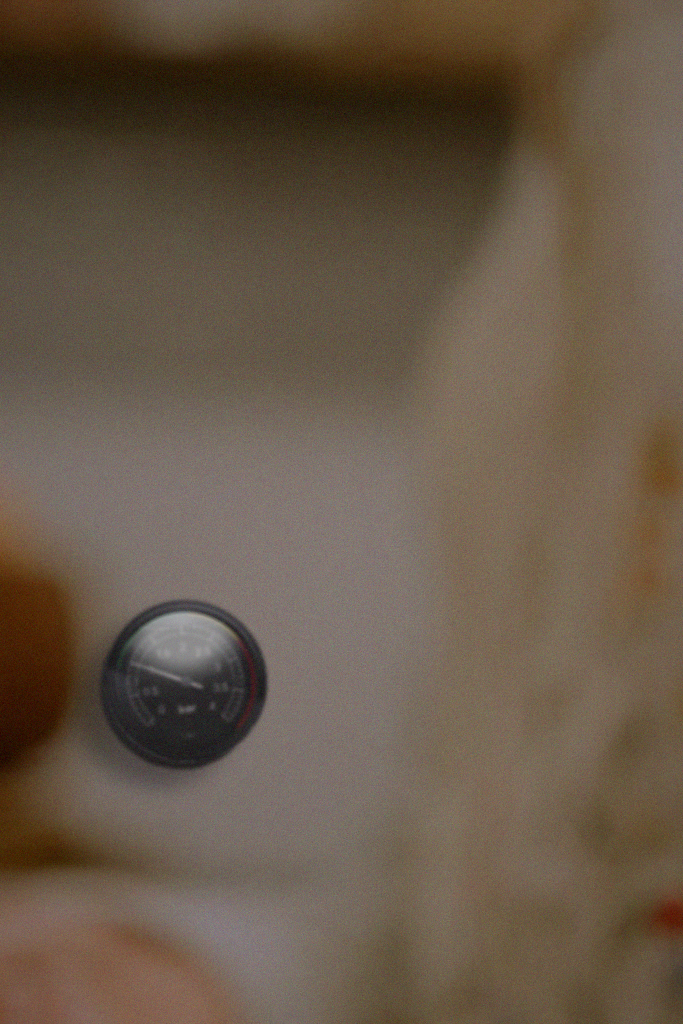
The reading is 1 bar
